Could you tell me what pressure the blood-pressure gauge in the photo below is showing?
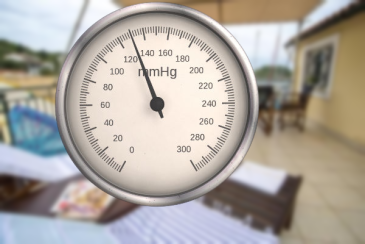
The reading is 130 mmHg
